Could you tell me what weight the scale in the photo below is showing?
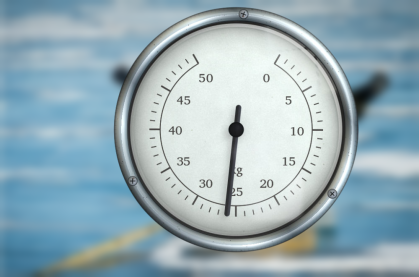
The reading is 26 kg
